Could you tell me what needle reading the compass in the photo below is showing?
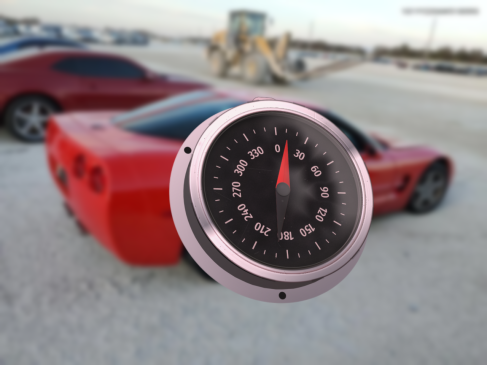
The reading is 10 °
